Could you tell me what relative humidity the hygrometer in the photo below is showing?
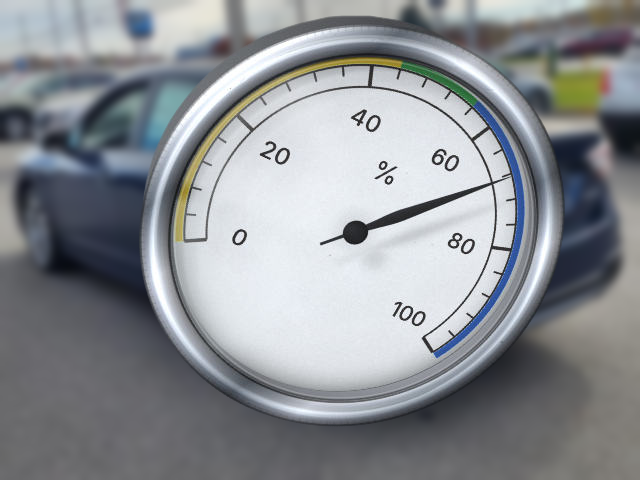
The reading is 68 %
